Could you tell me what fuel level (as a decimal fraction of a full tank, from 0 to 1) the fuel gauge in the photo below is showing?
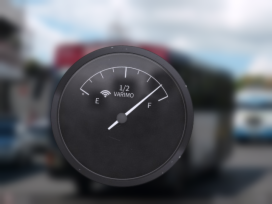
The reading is 0.875
